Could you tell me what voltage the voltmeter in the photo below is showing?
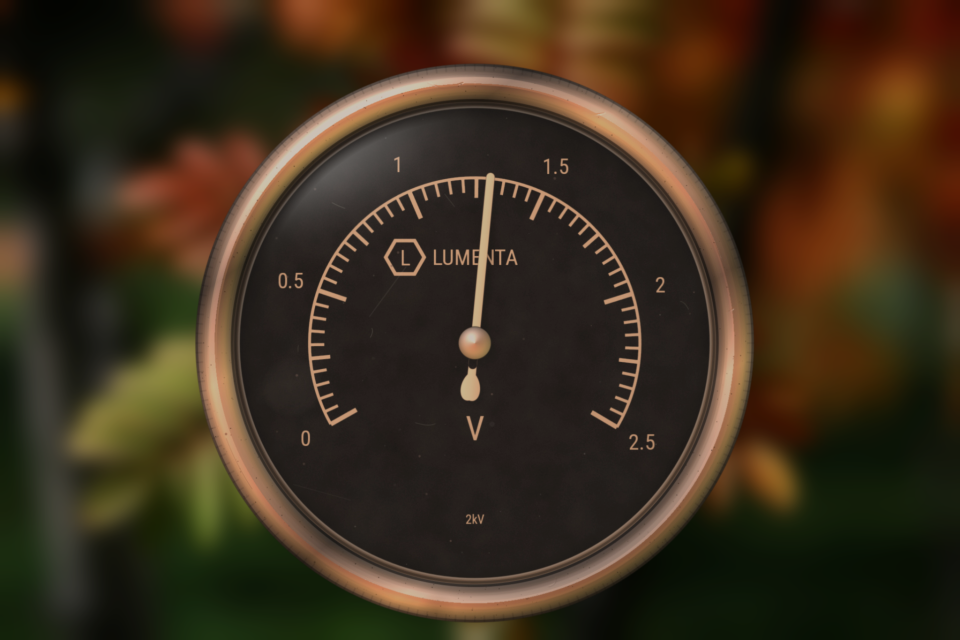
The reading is 1.3 V
